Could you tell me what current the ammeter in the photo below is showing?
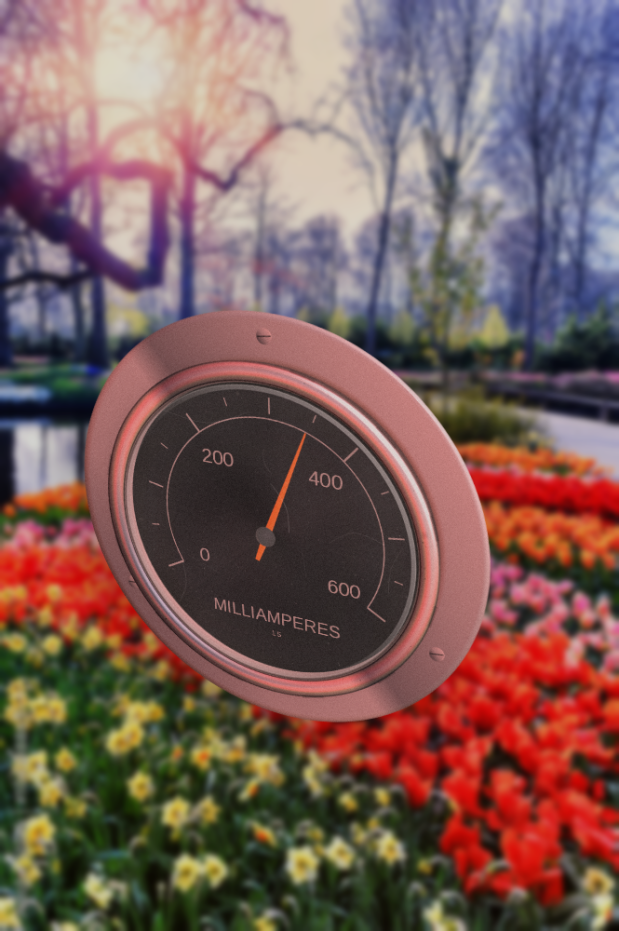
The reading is 350 mA
